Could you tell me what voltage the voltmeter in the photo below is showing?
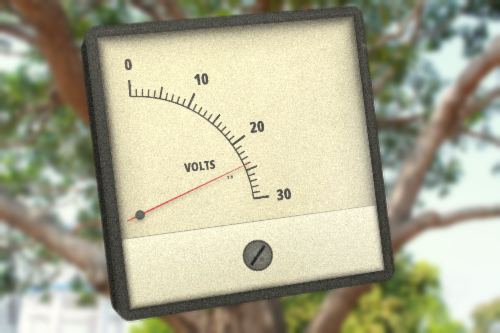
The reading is 24 V
